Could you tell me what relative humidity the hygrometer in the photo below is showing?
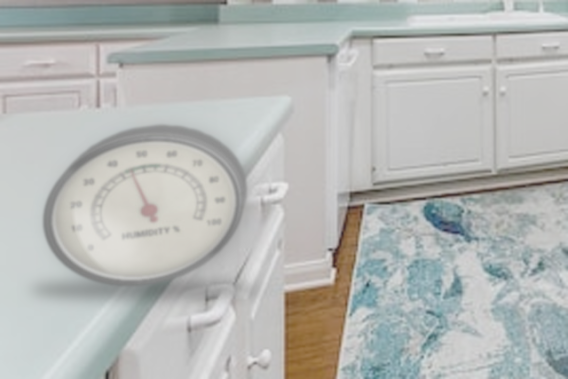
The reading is 45 %
